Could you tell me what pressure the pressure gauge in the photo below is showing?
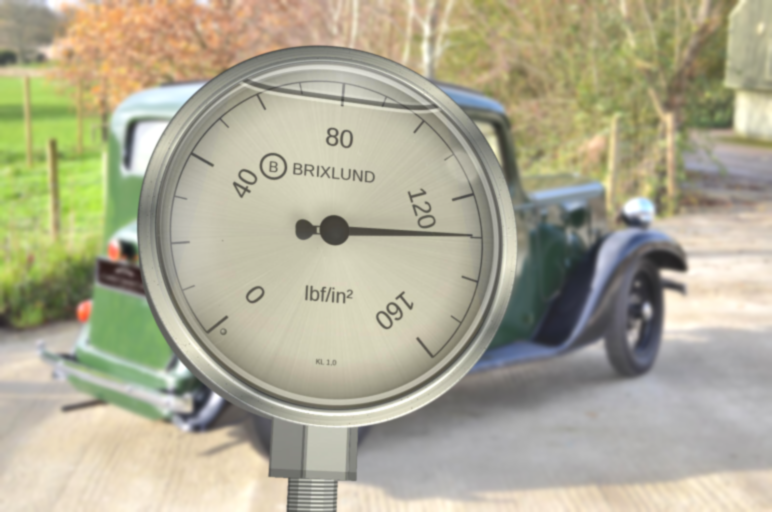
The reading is 130 psi
